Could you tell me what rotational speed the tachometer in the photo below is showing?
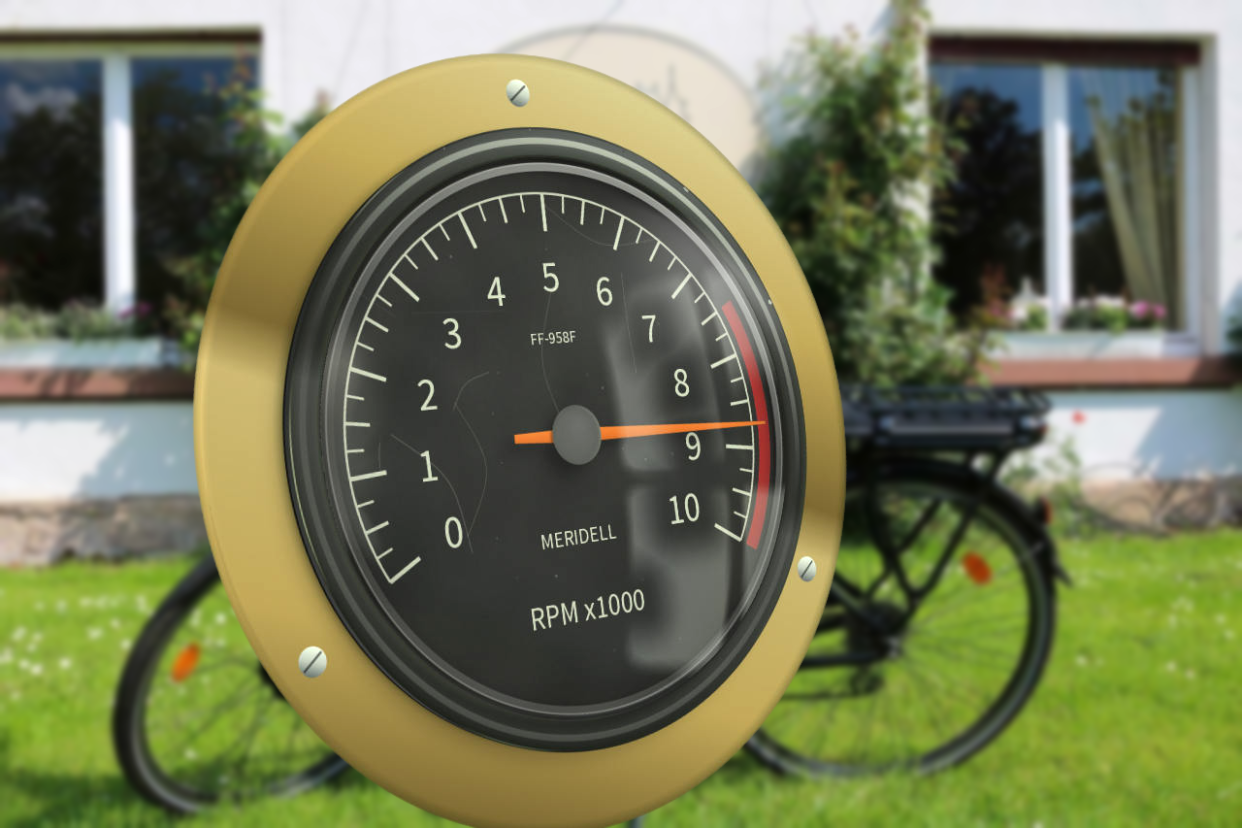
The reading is 8750 rpm
